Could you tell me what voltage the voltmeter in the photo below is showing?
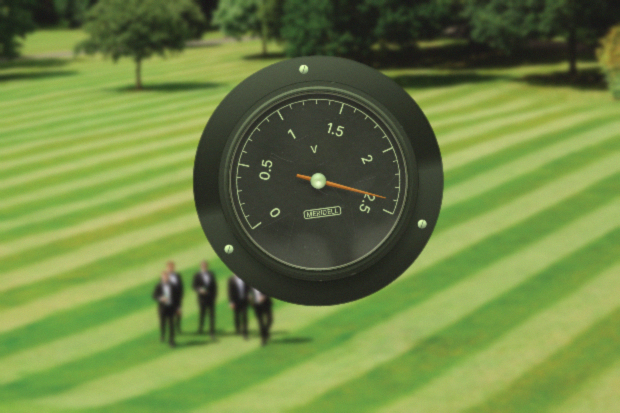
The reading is 2.4 V
